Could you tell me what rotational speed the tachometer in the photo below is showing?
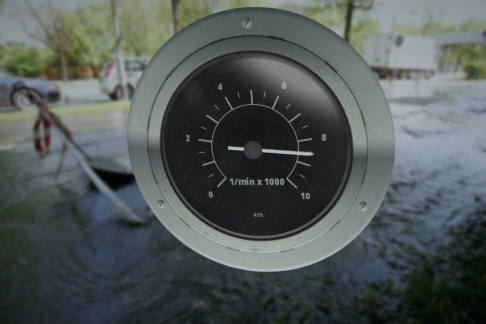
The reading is 8500 rpm
